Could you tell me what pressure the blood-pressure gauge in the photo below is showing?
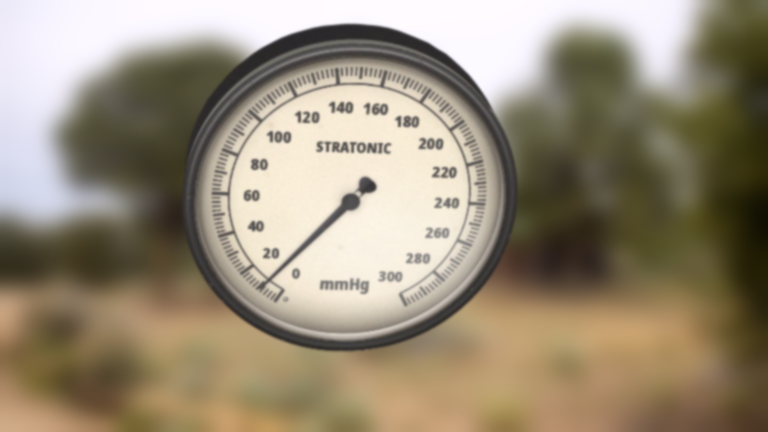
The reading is 10 mmHg
